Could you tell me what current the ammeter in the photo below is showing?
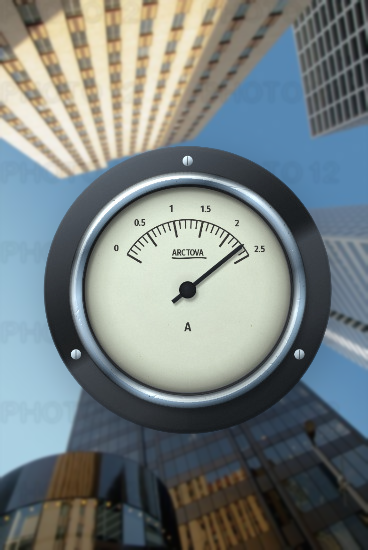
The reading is 2.3 A
